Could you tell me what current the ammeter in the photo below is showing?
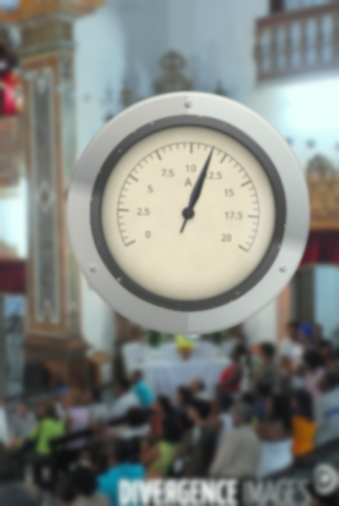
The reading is 11.5 A
